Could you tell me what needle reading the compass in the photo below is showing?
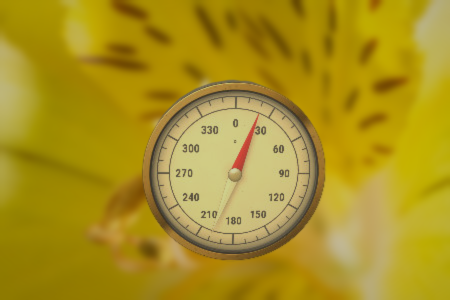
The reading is 20 °
